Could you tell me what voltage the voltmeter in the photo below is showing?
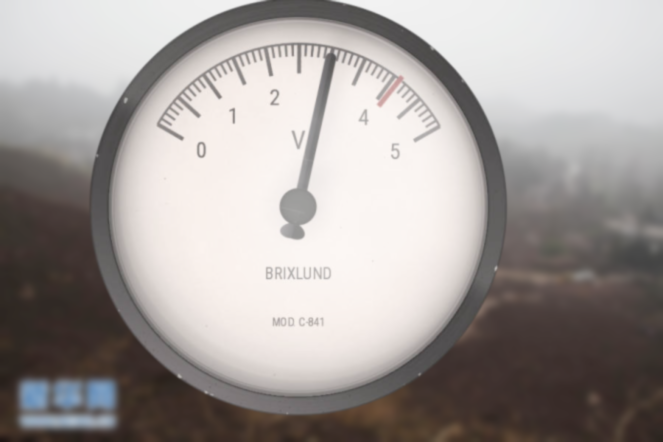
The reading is 3 V
